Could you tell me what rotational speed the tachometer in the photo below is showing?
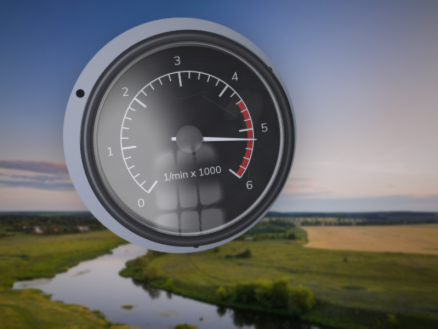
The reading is 5200 rpm
